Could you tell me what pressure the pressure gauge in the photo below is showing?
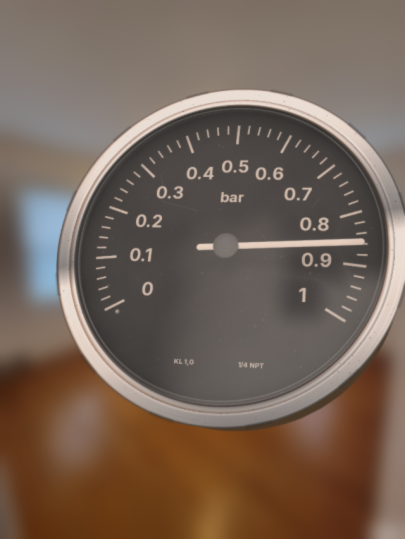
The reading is 0.86 bar
